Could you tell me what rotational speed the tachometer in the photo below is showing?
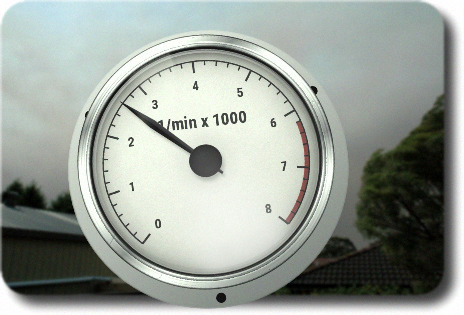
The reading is 2600 rpm
